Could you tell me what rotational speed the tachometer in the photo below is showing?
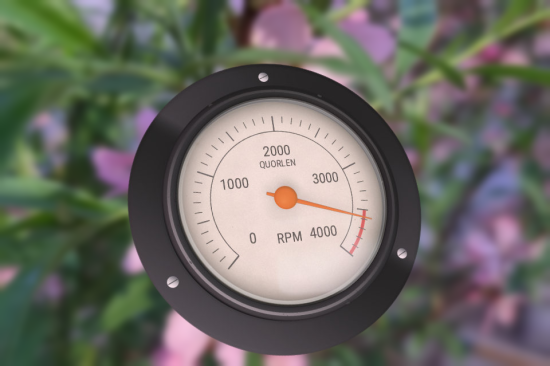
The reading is 3600 rpm
